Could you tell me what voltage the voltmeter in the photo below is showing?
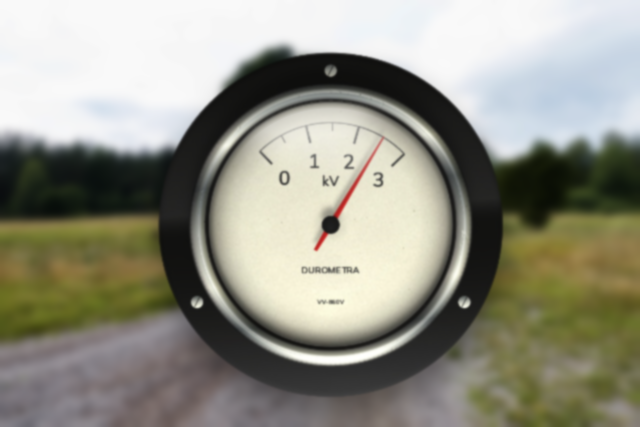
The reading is 2.5 kV
